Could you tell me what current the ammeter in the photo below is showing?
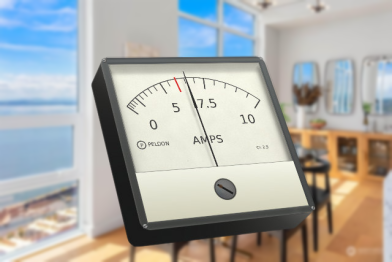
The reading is 6.5 A
